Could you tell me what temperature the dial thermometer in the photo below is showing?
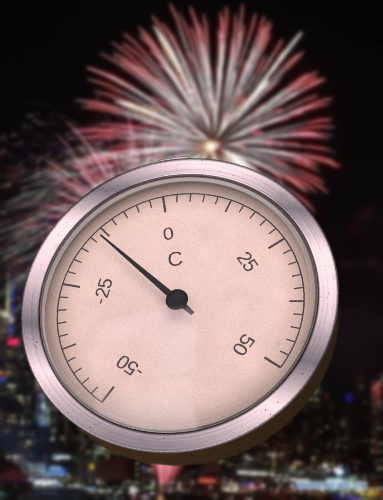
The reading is -13.75 °C
